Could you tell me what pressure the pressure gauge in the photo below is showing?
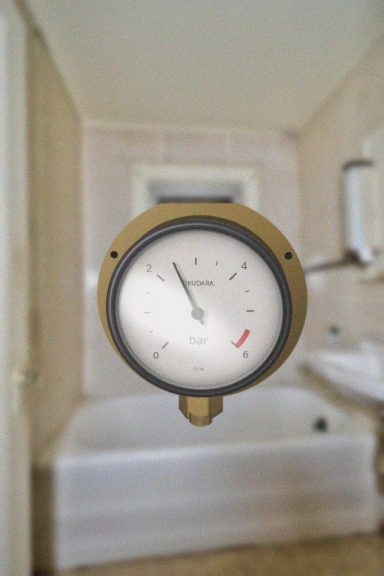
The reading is 2.5 bar
